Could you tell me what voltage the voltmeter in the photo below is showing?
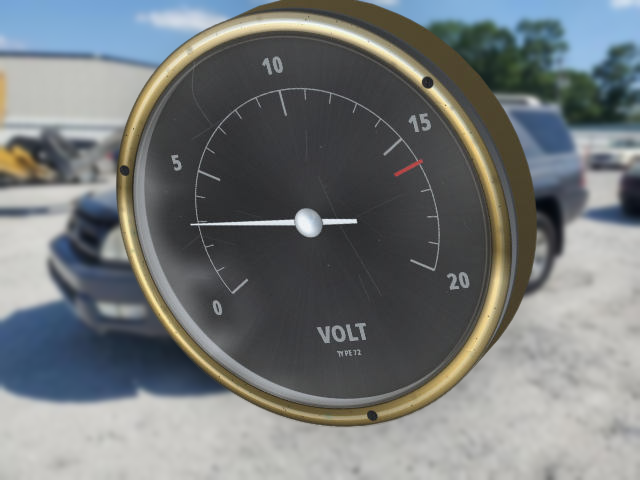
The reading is 3 V
